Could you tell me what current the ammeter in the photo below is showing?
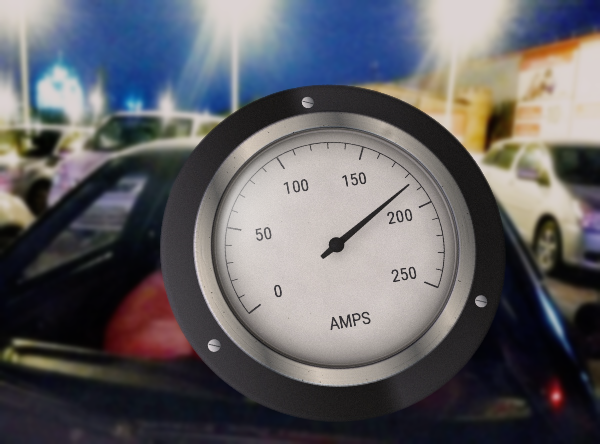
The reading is 185 A
